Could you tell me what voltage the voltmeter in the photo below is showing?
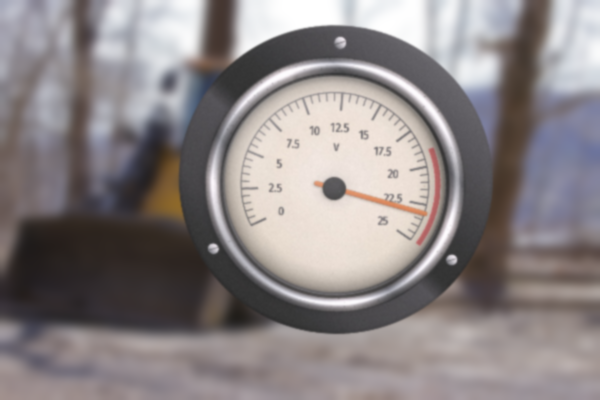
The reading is 23 V
